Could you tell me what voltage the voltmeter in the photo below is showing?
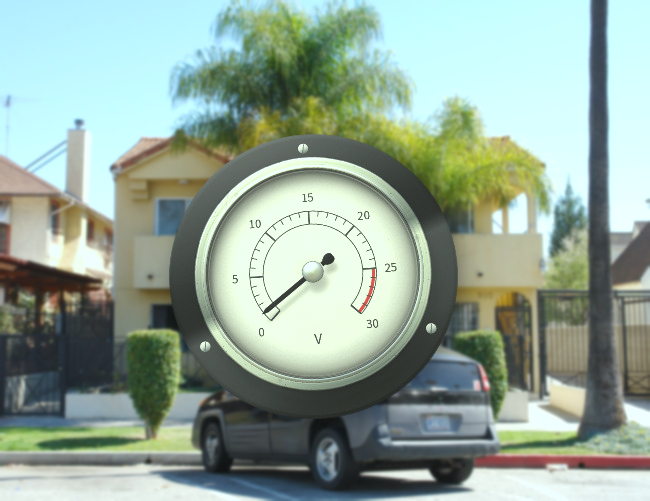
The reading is 1 V
